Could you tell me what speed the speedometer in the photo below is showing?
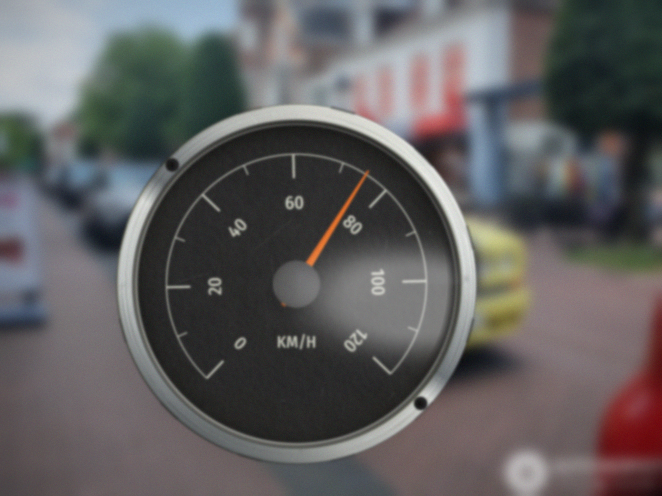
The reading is 75 km/h
